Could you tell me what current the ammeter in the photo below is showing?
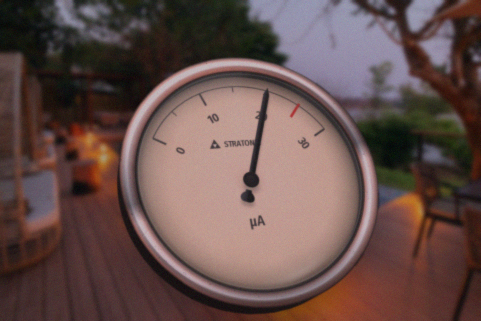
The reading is 20 µA
